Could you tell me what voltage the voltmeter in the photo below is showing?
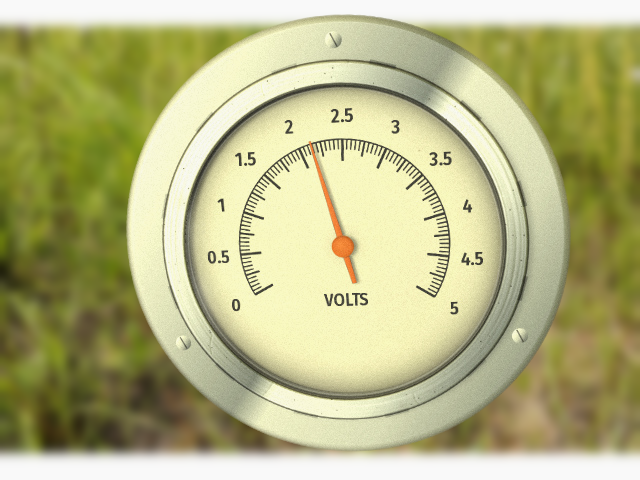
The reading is 2.15 V
